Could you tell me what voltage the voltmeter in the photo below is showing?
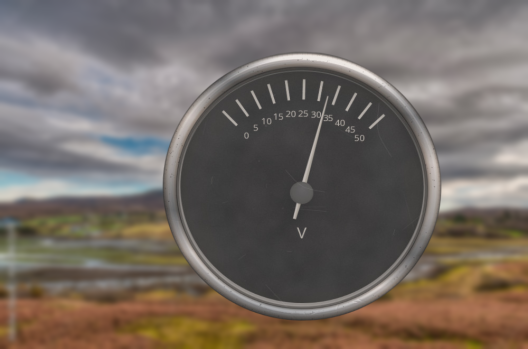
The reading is 32.5 V
